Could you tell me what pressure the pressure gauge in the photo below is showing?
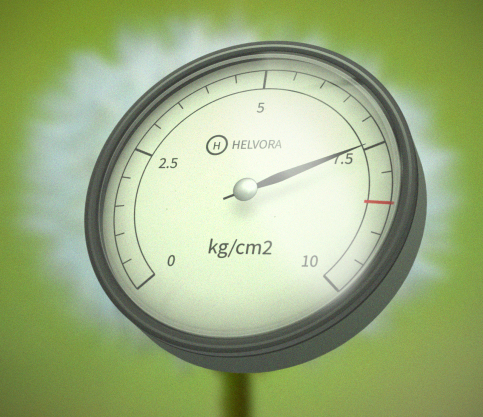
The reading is 7.5 kg/cm²
